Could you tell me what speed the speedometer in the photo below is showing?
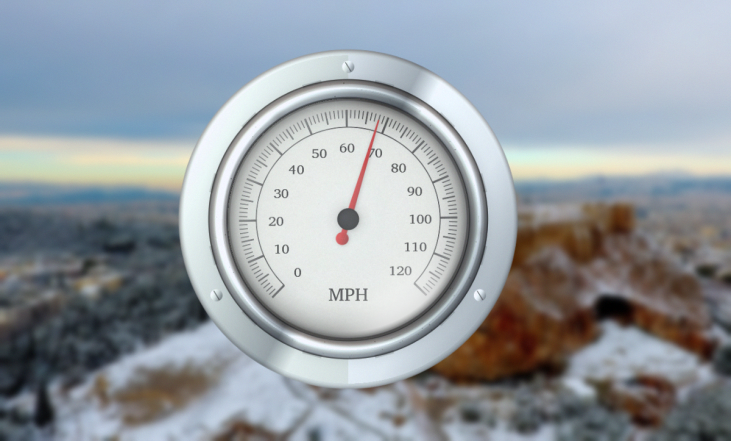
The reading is 68 mph
